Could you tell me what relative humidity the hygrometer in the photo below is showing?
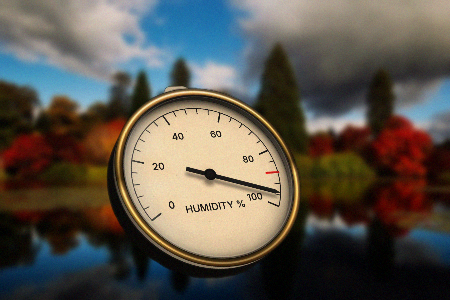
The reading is 96 %
